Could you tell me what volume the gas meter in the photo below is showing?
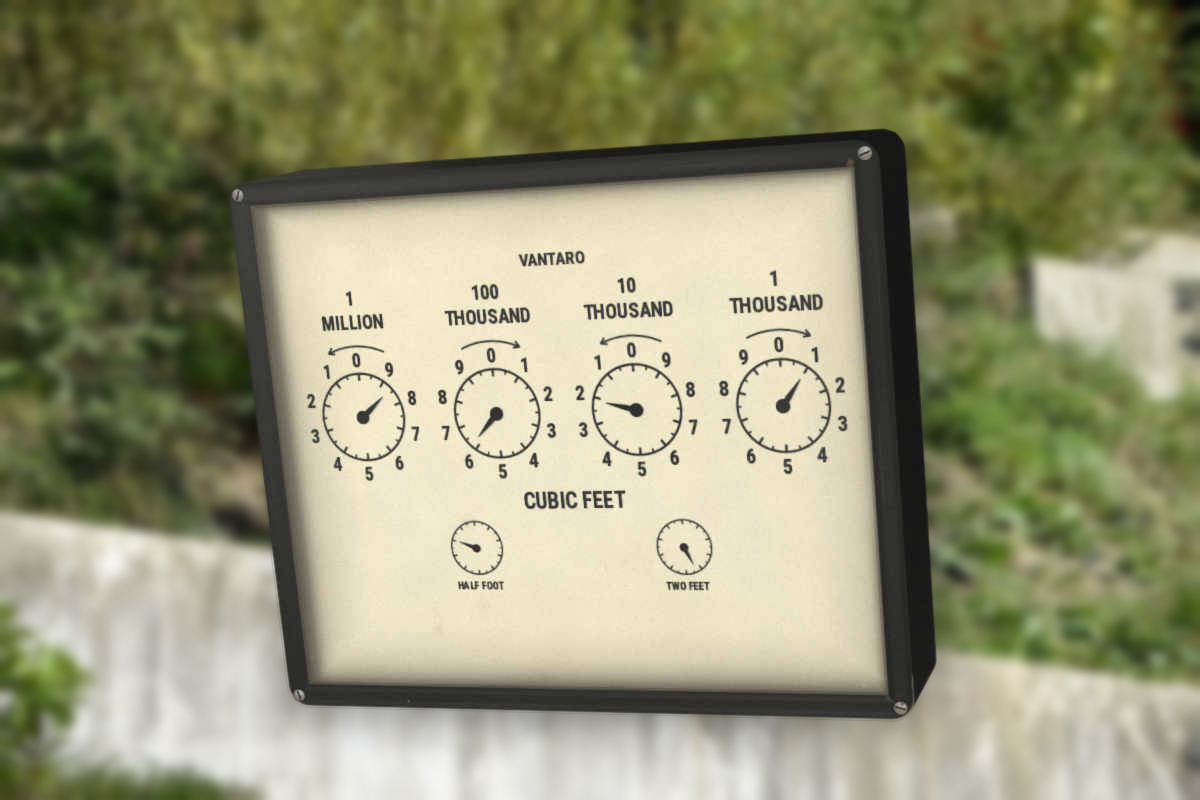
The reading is 862100 ft³
